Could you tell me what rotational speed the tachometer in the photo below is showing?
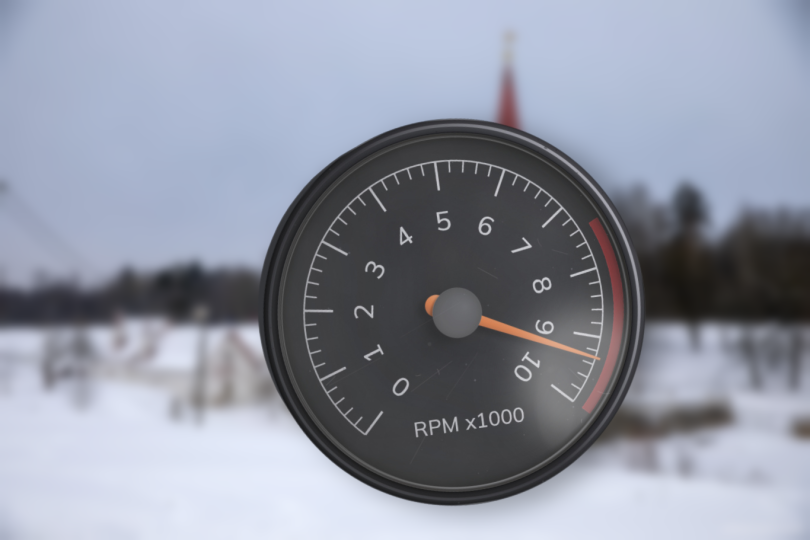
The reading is 9300 rpm
